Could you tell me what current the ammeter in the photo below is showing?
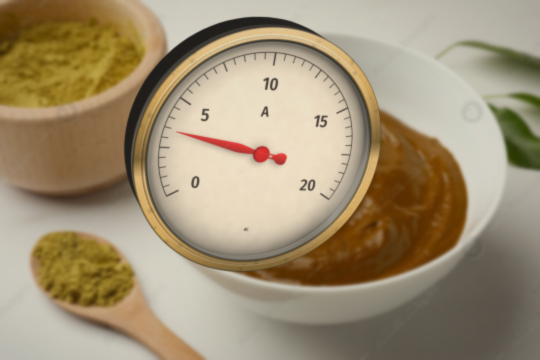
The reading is 3.5 A
